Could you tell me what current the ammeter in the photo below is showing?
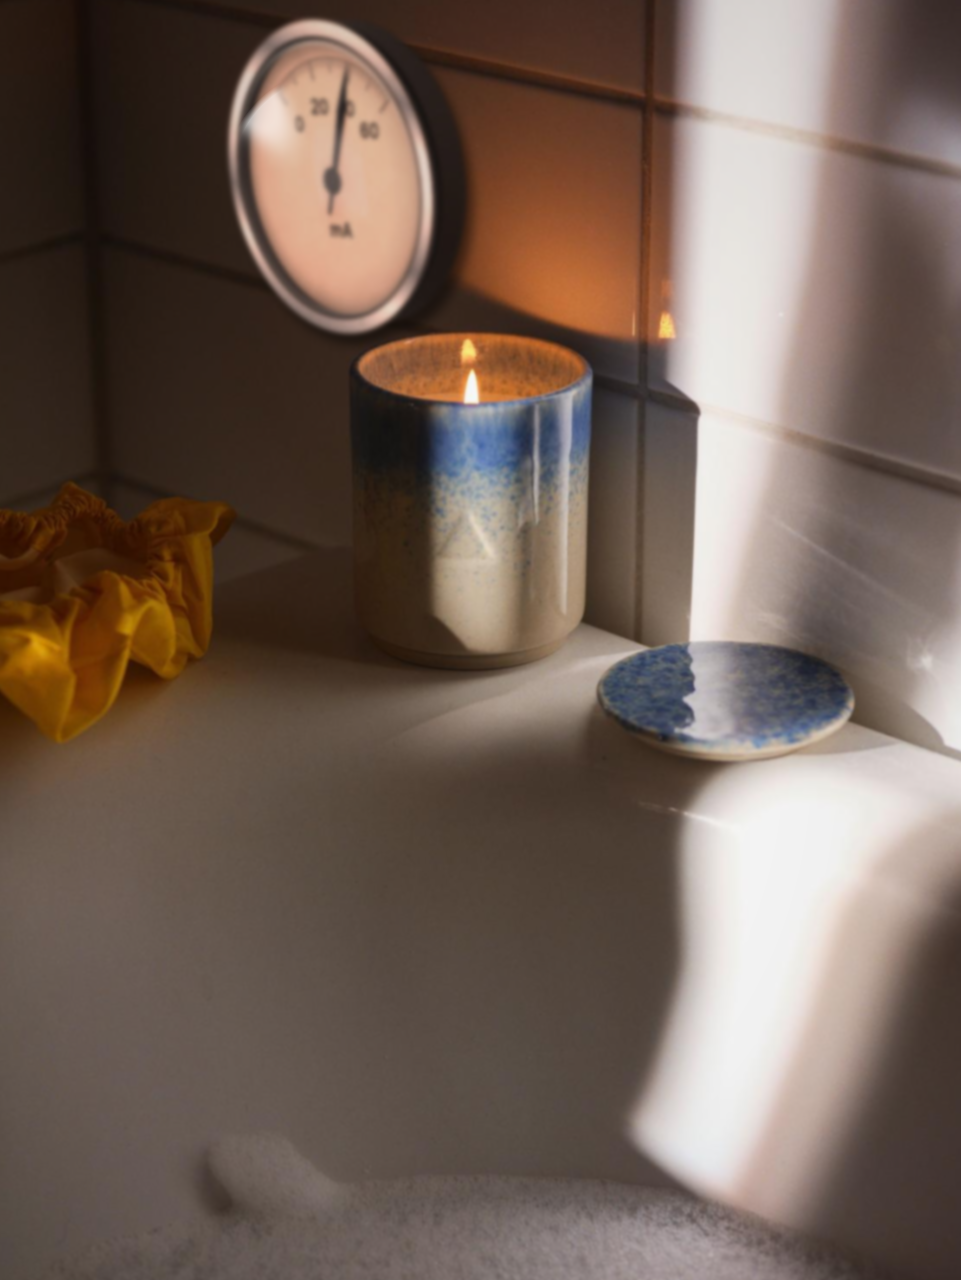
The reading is 40 mA
